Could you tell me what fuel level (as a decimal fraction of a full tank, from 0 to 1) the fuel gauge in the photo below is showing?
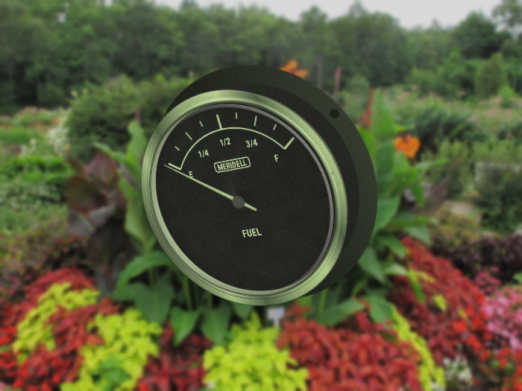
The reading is 0
